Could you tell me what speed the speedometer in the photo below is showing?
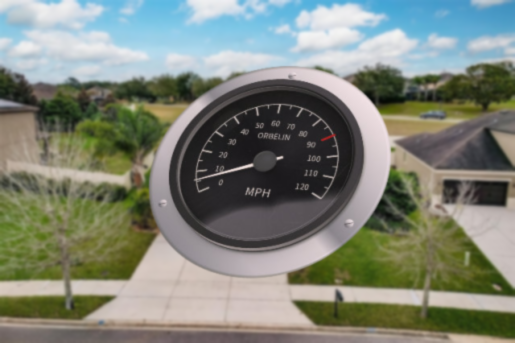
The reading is 5 mph
